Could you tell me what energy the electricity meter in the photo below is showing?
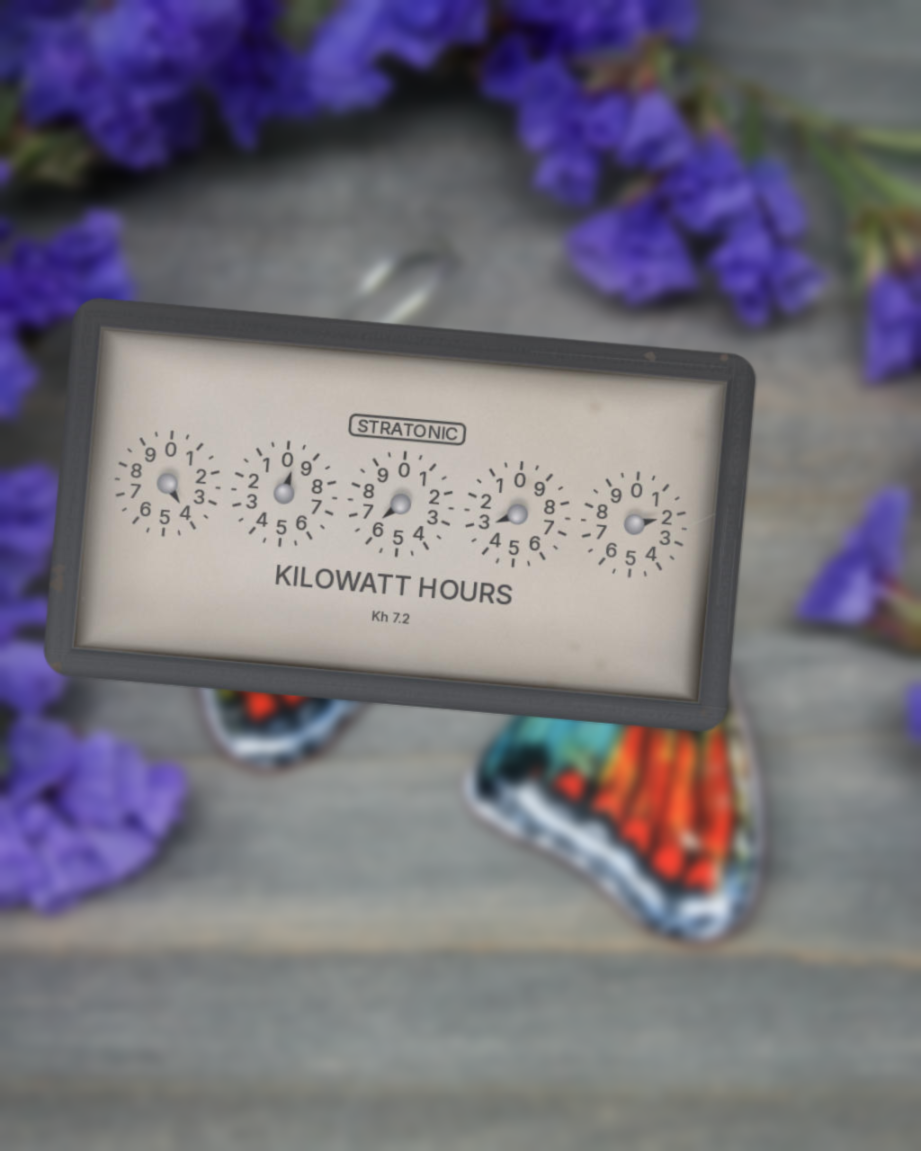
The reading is 39632 kWh
